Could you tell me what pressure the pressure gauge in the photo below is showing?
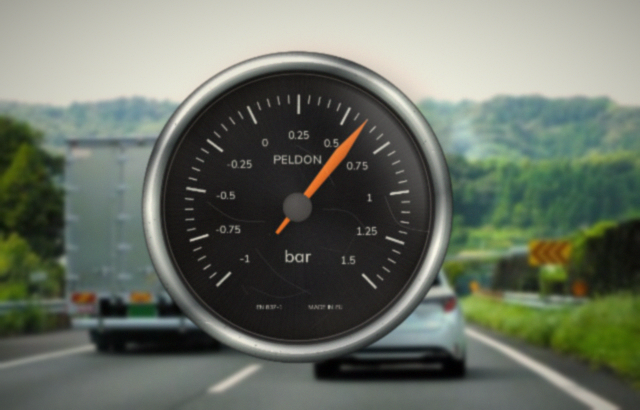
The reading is 0.6 bar
